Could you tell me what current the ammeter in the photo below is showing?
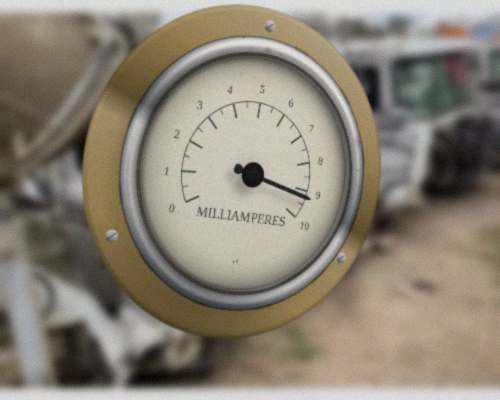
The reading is 9.25 mA
